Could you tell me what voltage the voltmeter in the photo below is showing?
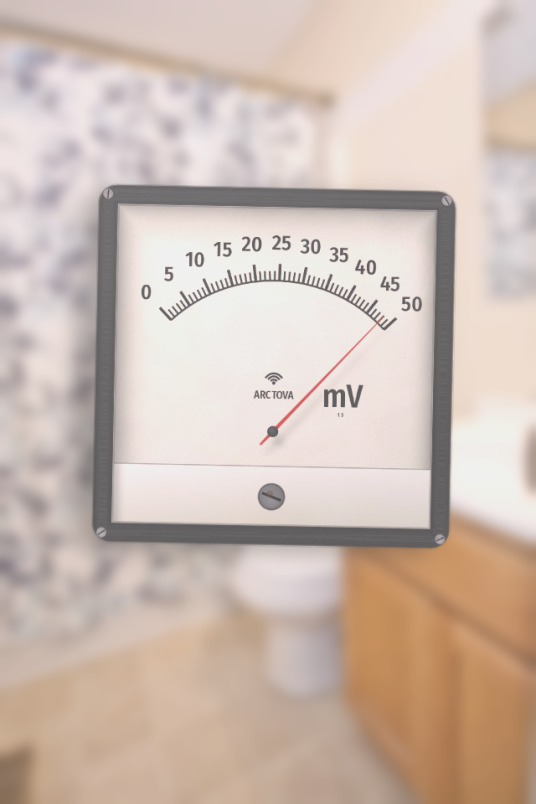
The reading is 48 mV
